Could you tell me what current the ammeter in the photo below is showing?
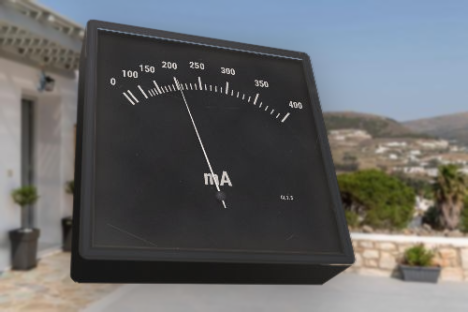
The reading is 200 mA
